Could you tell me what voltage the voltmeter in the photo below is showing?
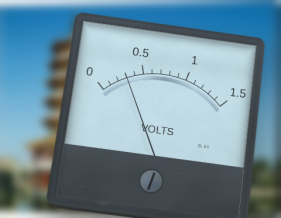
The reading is 0.3 V
